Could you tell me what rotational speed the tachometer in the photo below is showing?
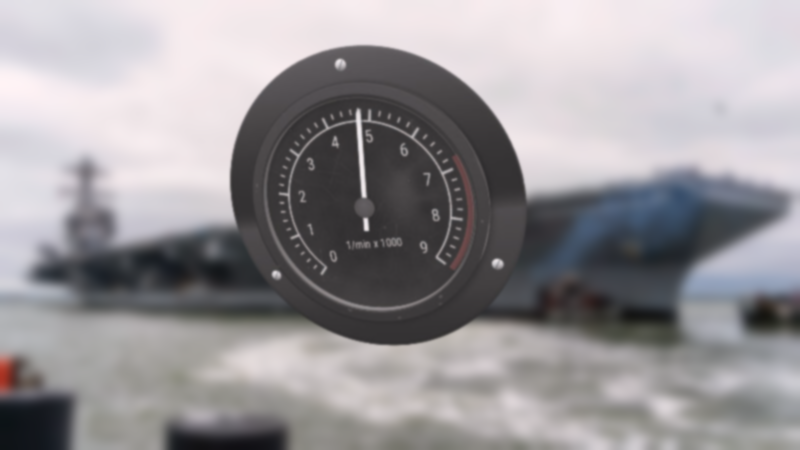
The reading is 4800 rpm
